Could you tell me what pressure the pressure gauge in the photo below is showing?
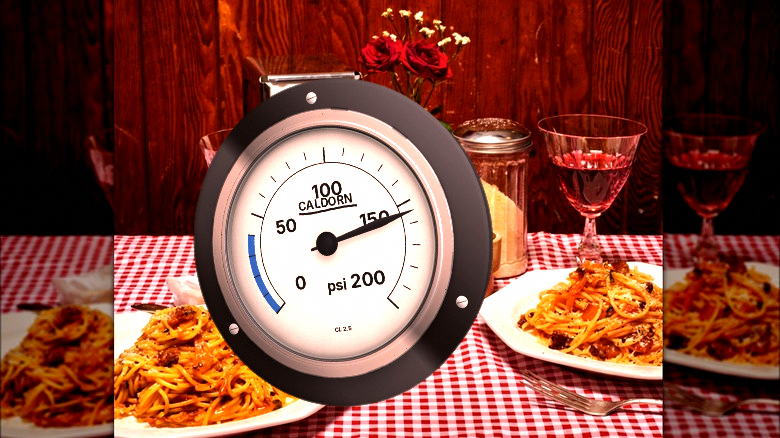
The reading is 155 psi
